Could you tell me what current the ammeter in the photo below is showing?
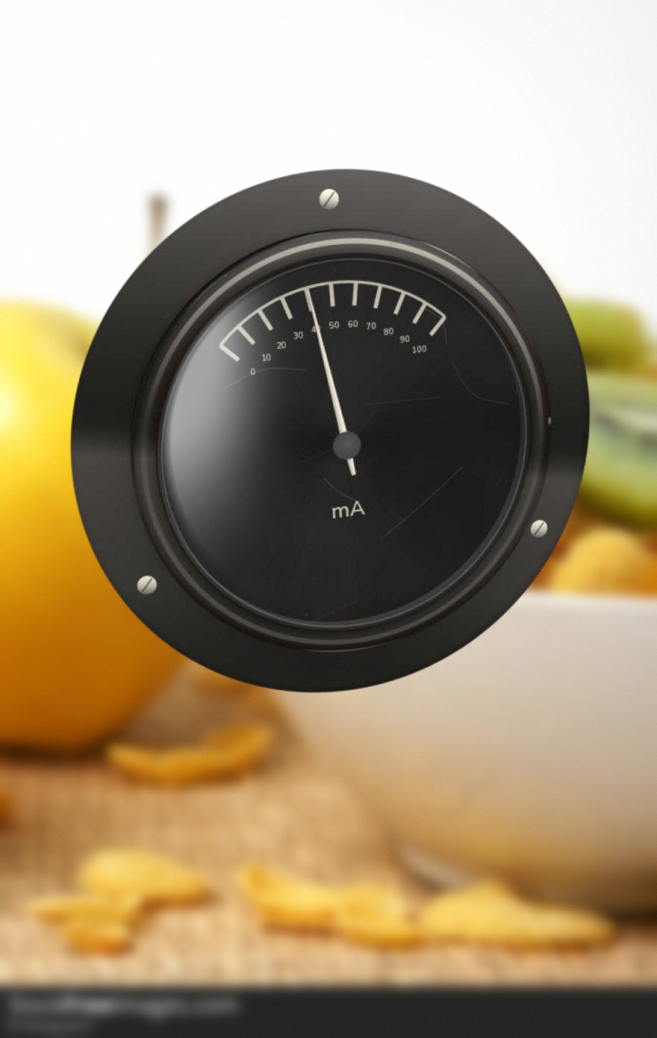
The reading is 40 mA
